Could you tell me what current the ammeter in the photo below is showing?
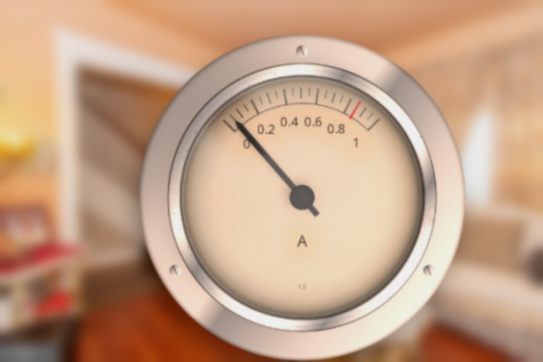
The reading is 0.05 A
